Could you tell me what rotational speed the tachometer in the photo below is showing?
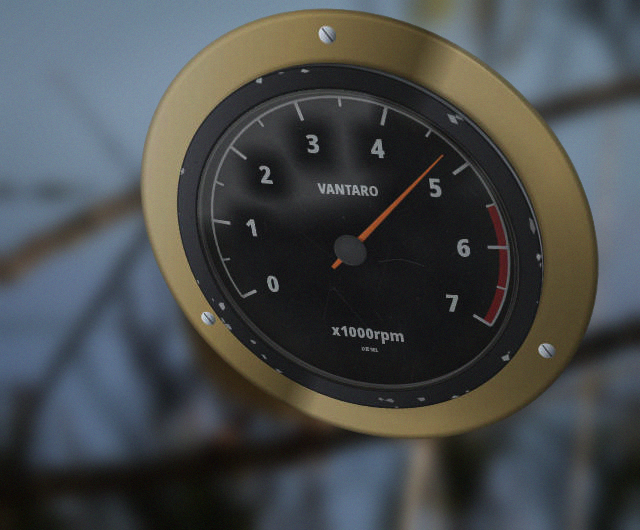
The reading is 4750 rpm
